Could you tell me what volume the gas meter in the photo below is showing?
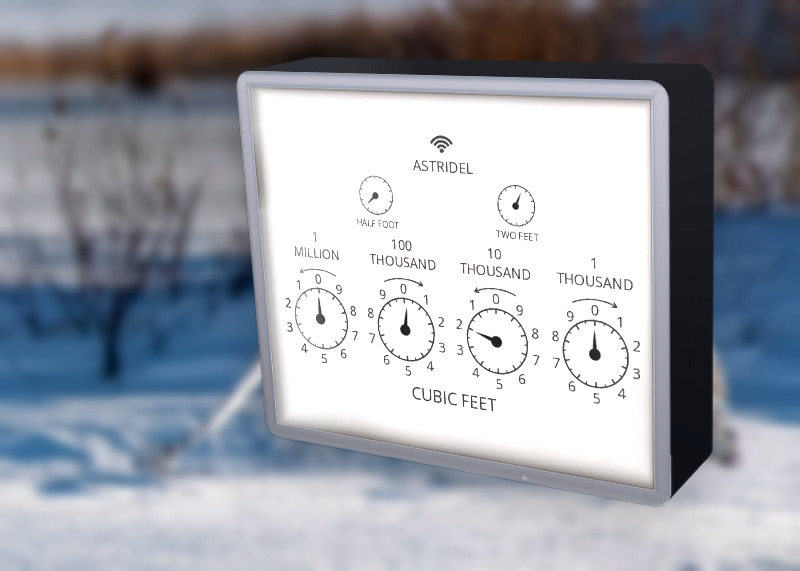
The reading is 2000 ft³
